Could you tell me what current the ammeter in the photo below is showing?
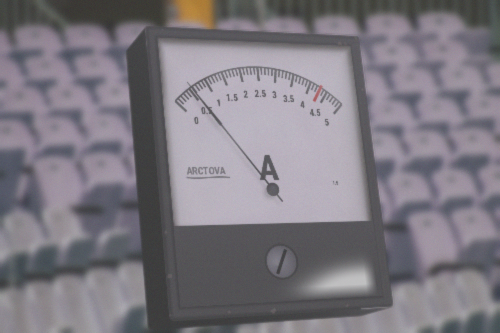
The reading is 0.5 A
